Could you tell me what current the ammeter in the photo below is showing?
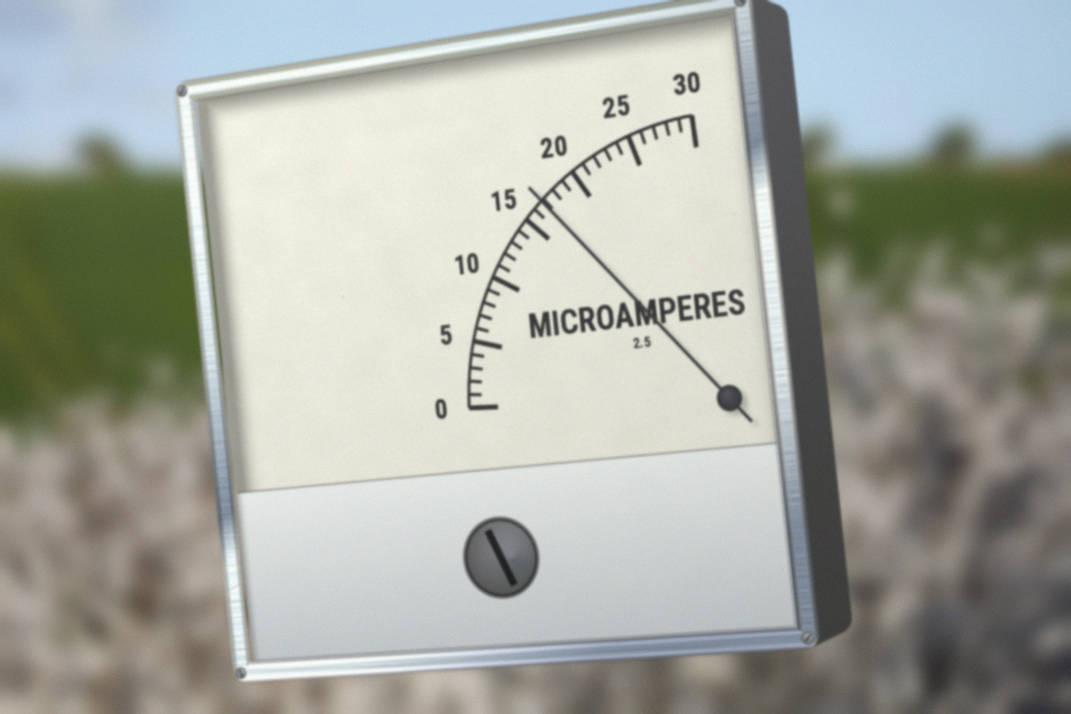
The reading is 17 µA
